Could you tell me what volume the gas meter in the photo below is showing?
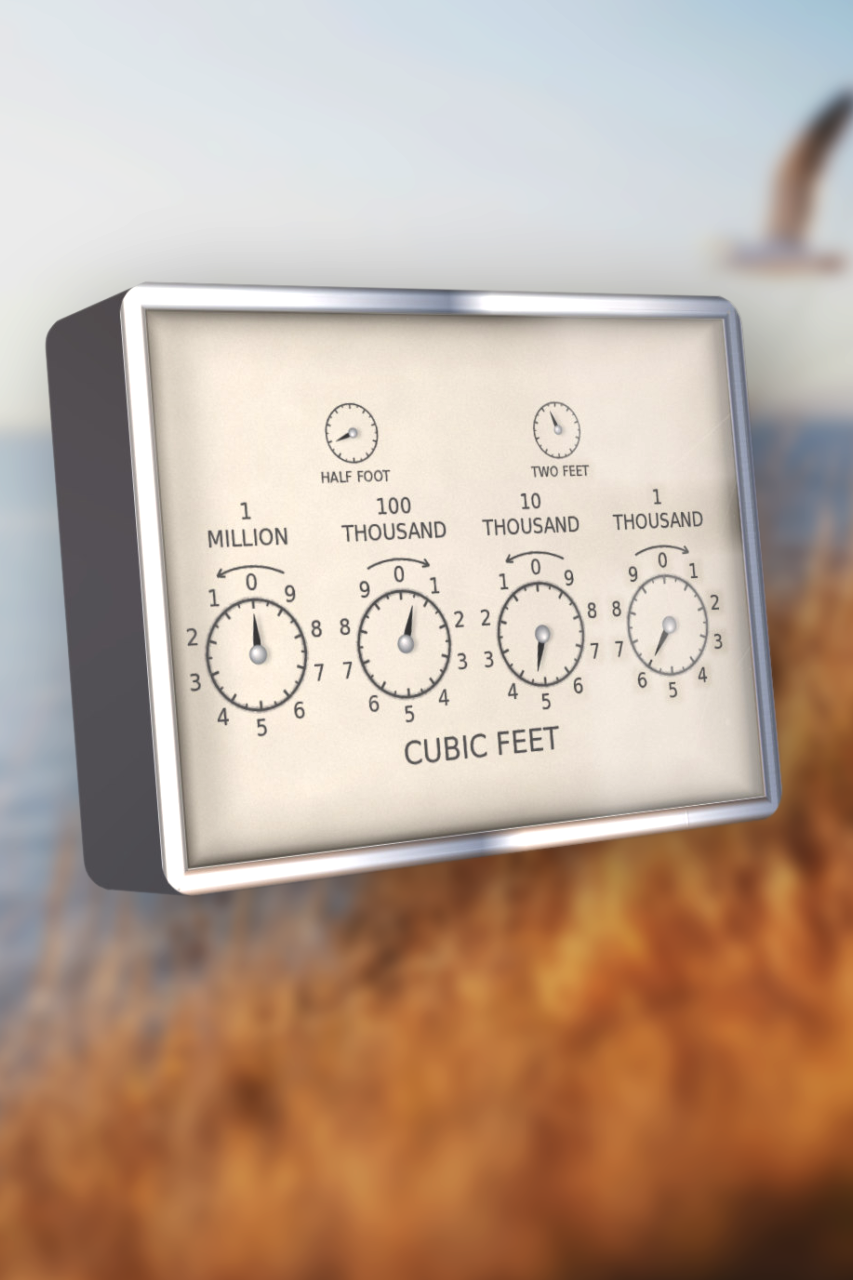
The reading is 4600 ft³
